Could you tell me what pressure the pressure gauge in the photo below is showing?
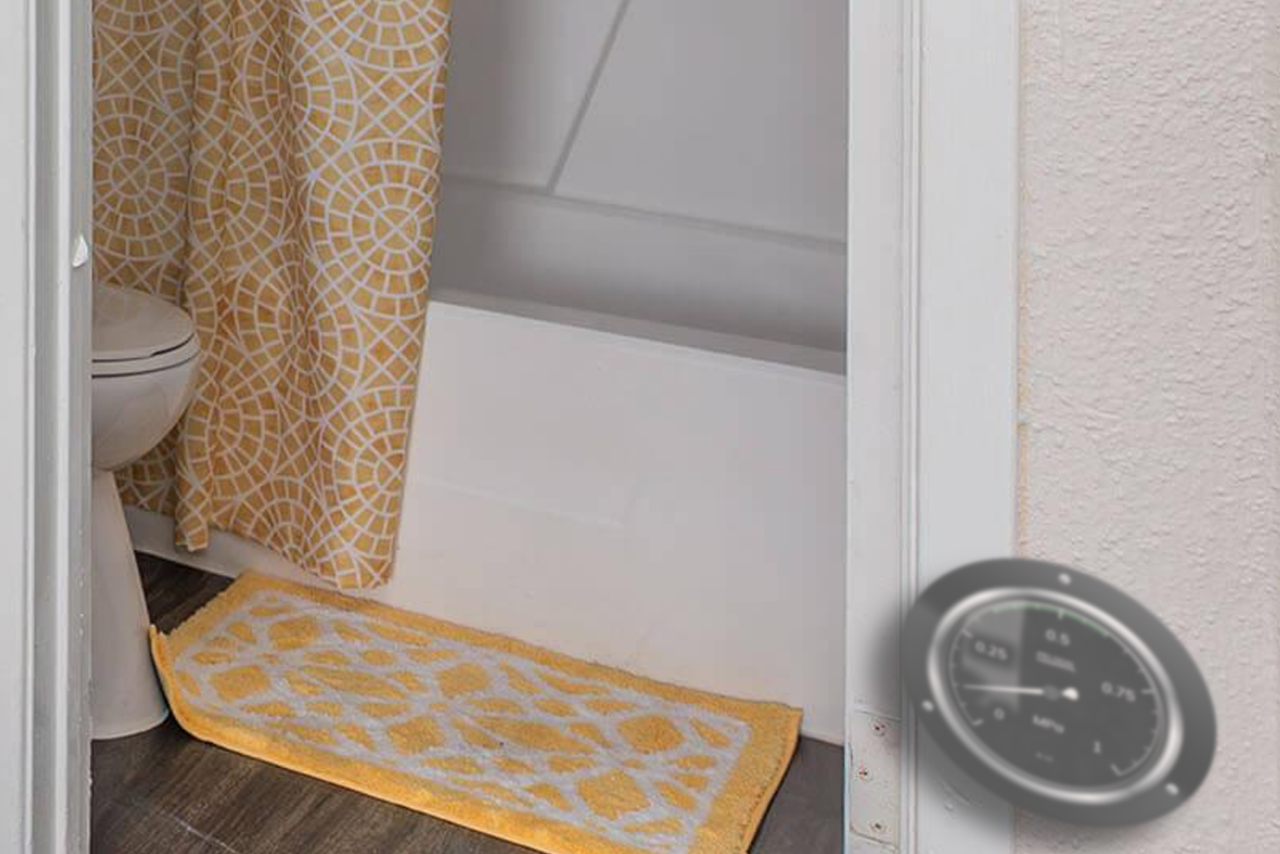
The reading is 0.1 MPa
